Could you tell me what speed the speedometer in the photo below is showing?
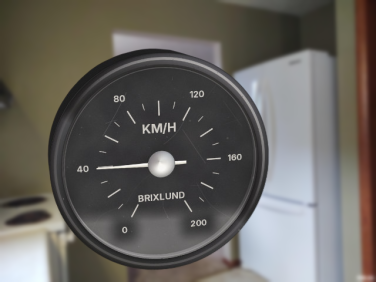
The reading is 40 km/h
